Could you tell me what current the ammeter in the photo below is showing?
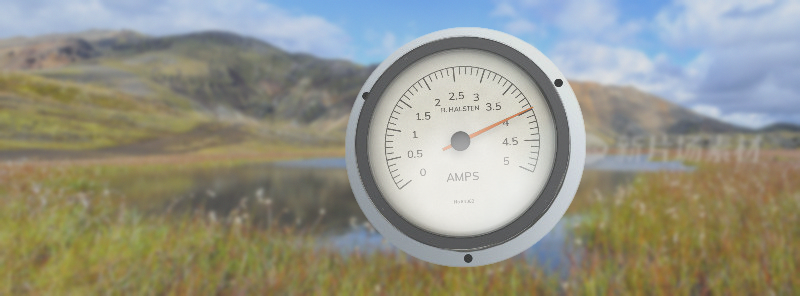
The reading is 4 A
